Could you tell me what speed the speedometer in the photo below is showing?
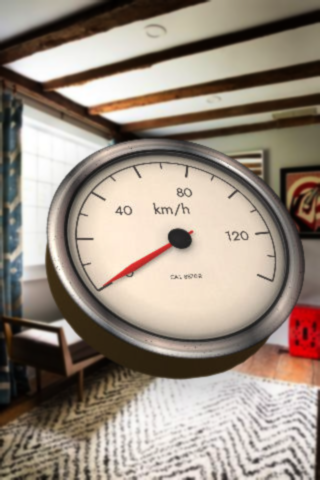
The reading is 0 km/h
